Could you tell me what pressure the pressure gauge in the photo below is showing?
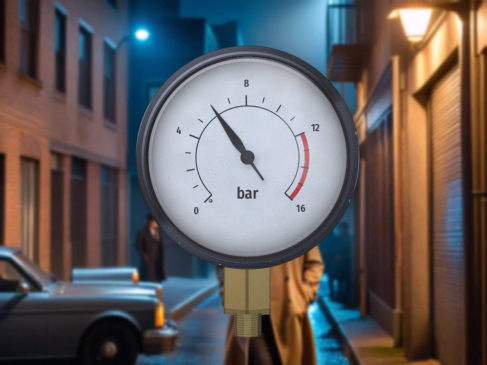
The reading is 6 bar
